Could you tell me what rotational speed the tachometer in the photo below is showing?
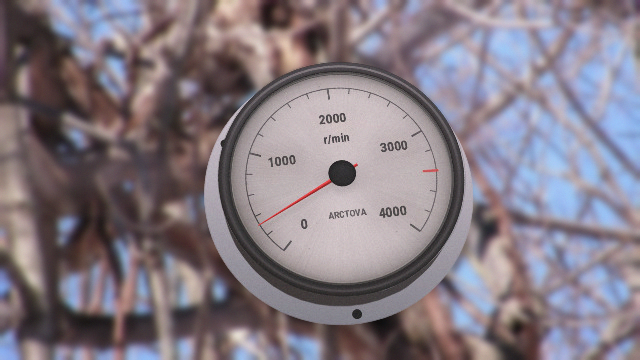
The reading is 300 rpm
